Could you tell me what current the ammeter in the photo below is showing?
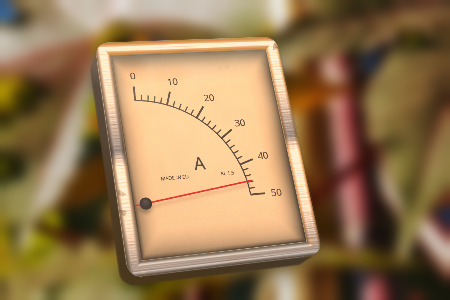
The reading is 46 A
